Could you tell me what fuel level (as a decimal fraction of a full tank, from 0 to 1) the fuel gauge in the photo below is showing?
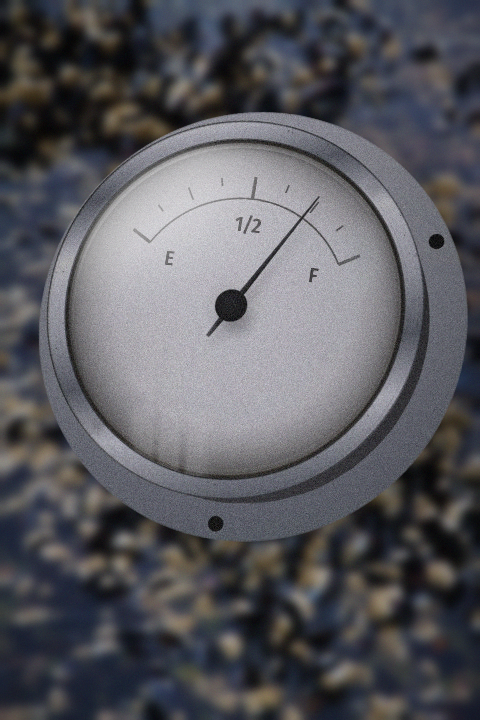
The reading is 0.75
